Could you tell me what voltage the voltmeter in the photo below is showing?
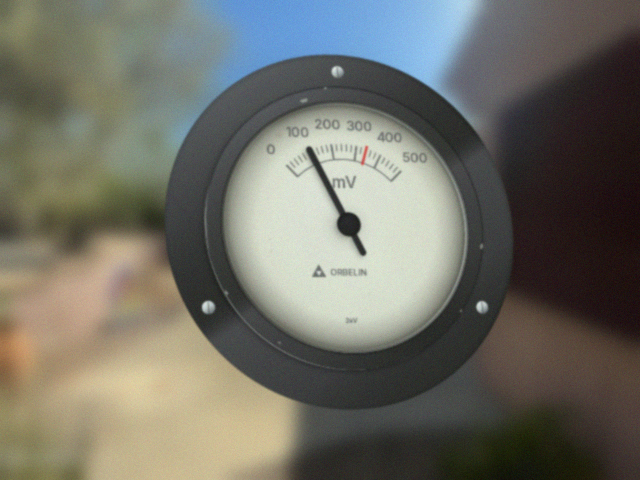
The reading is 100 mV
